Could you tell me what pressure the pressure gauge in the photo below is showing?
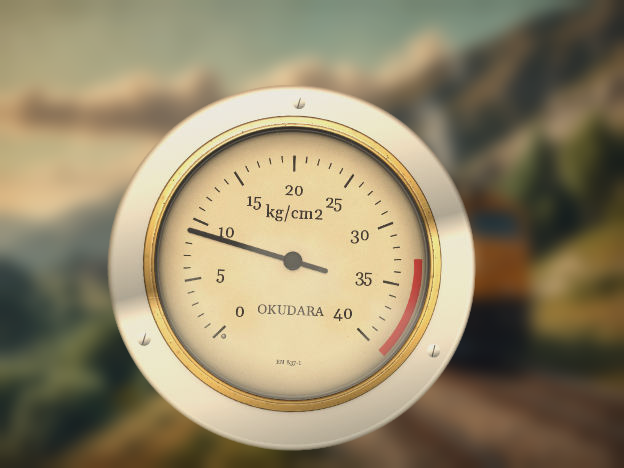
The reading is 9 kg/cm²
